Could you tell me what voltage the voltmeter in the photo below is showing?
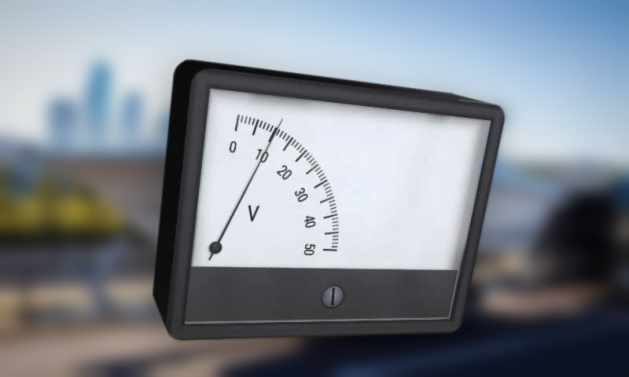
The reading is 10 V
